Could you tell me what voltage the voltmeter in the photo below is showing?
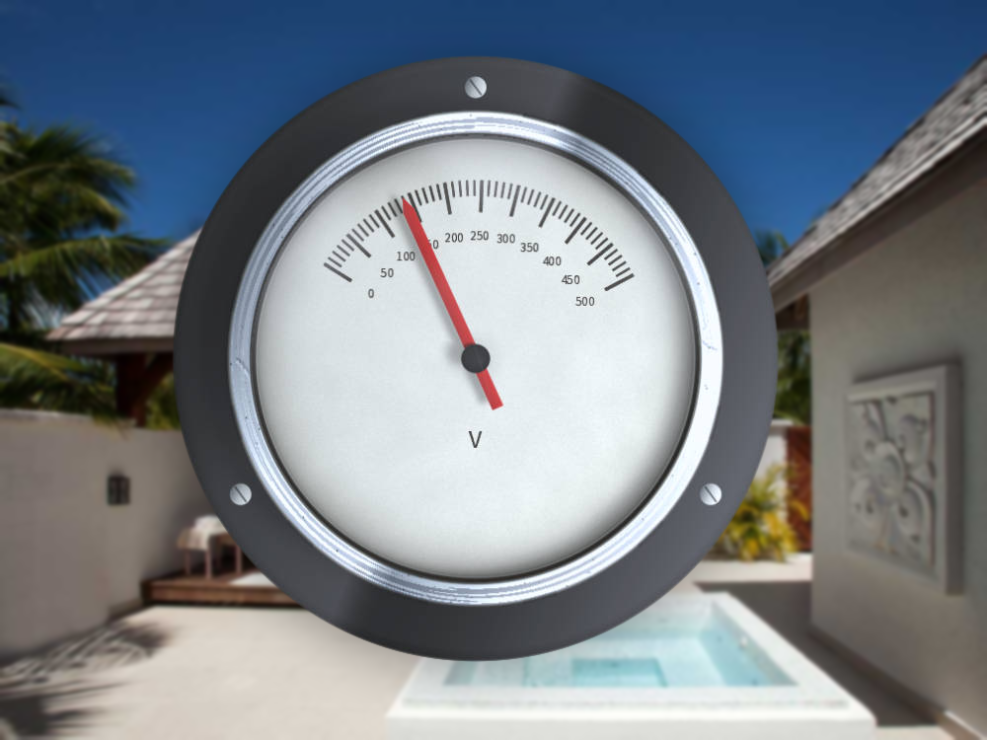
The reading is 140 V
